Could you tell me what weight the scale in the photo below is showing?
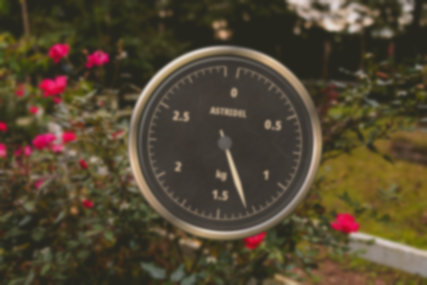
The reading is 1.3 kg
